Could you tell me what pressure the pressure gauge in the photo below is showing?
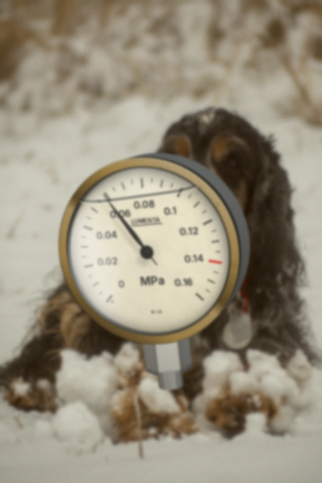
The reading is 0.06 MPa
